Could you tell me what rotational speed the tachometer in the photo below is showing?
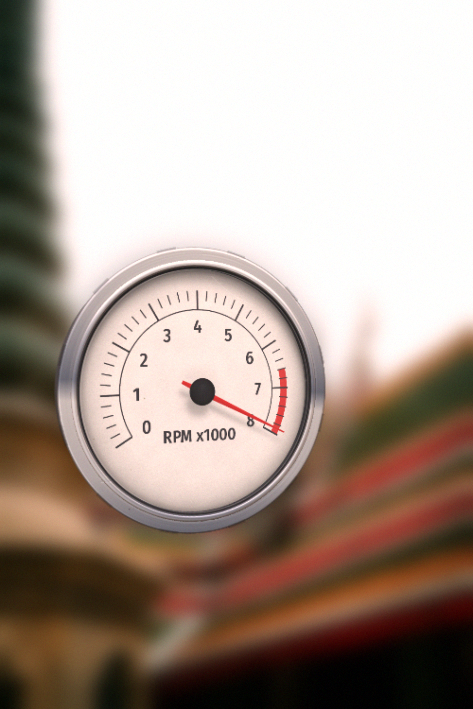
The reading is 7900 rpm
